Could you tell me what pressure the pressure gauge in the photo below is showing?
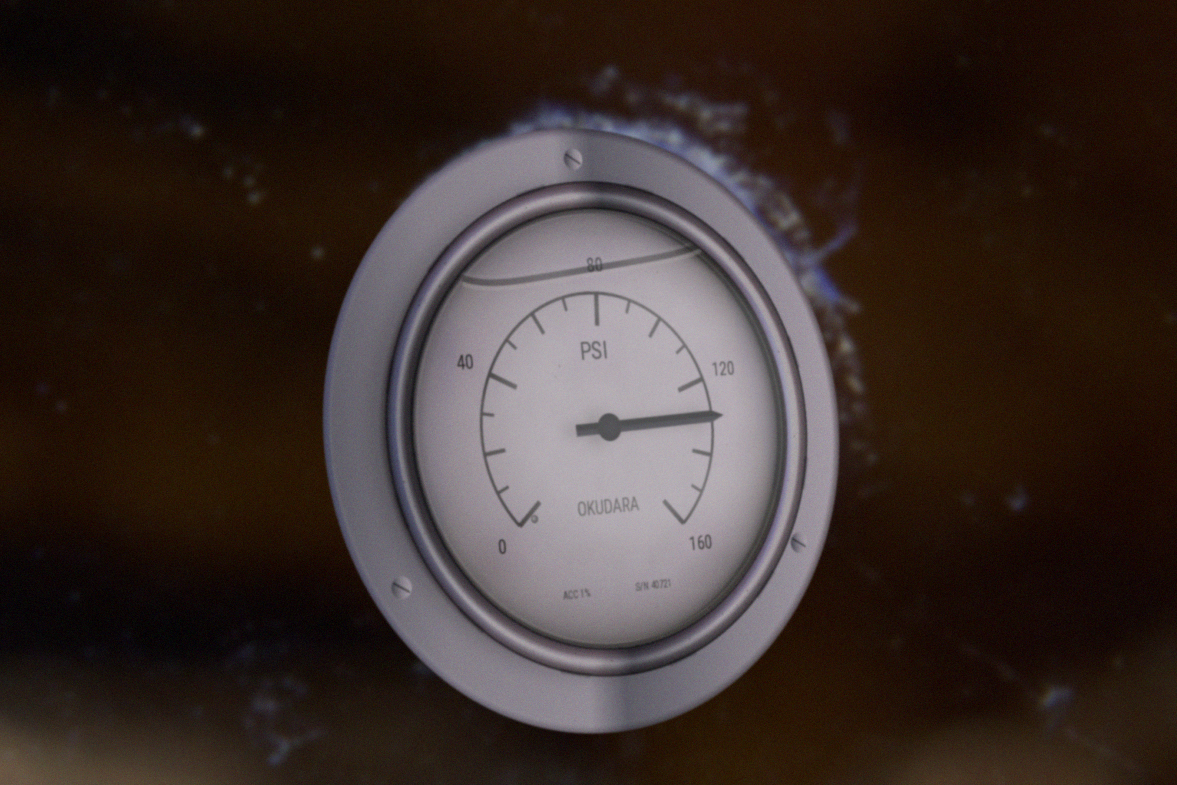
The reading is 130 psi
